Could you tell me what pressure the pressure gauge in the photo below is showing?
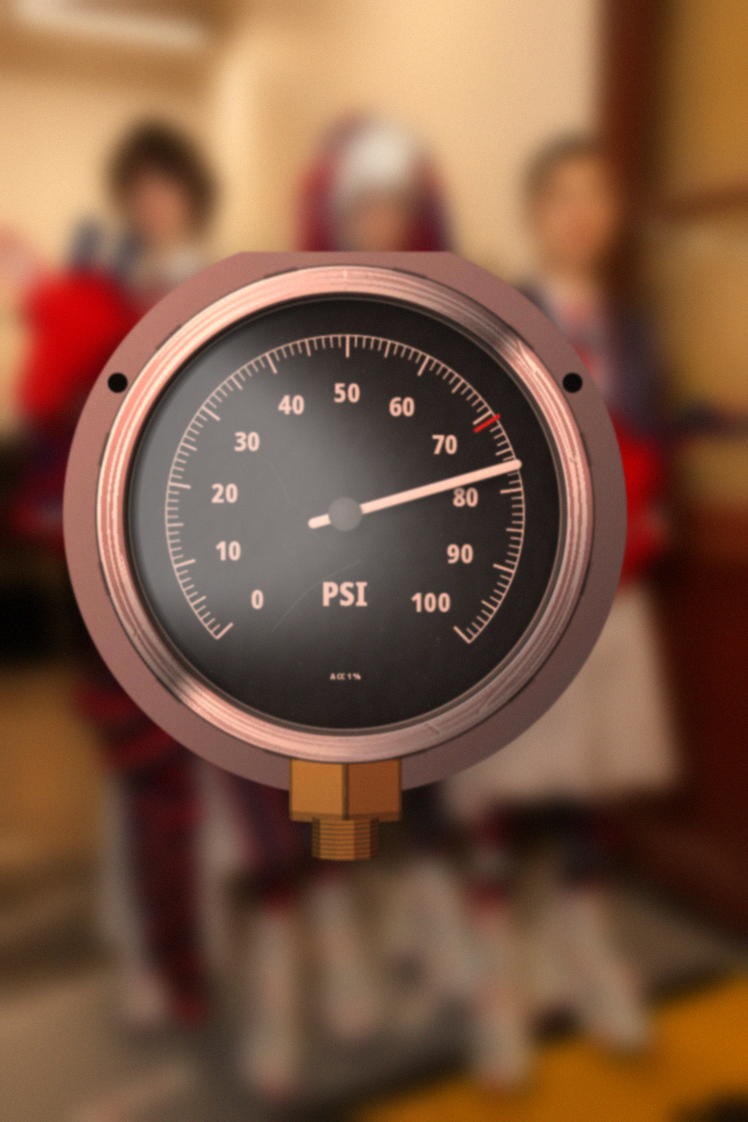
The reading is 77 psi
